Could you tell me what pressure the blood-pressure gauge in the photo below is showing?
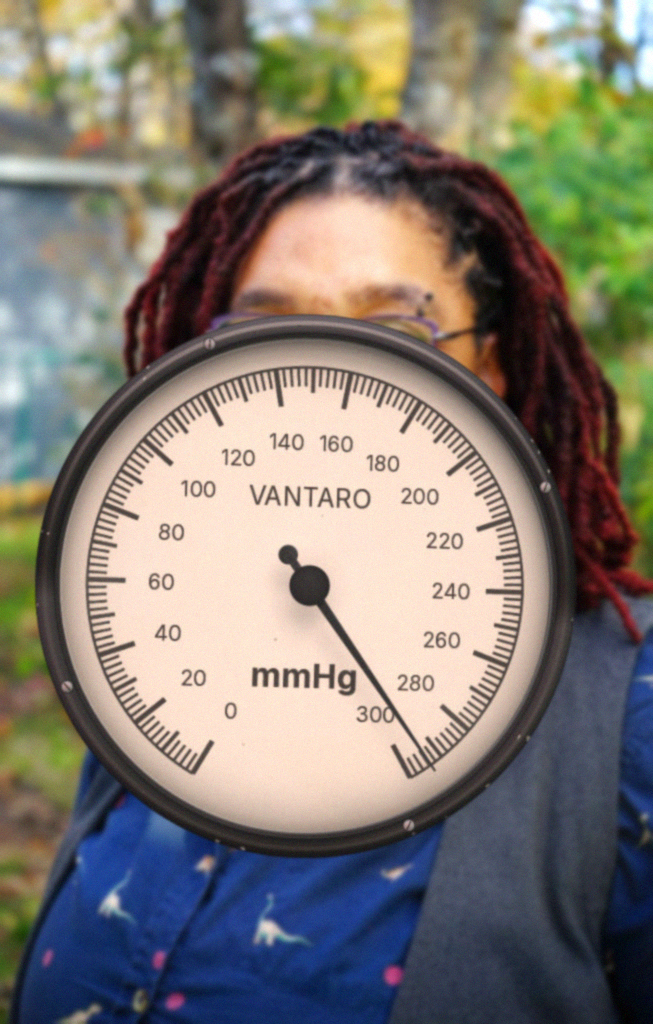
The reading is 294 mmHg
